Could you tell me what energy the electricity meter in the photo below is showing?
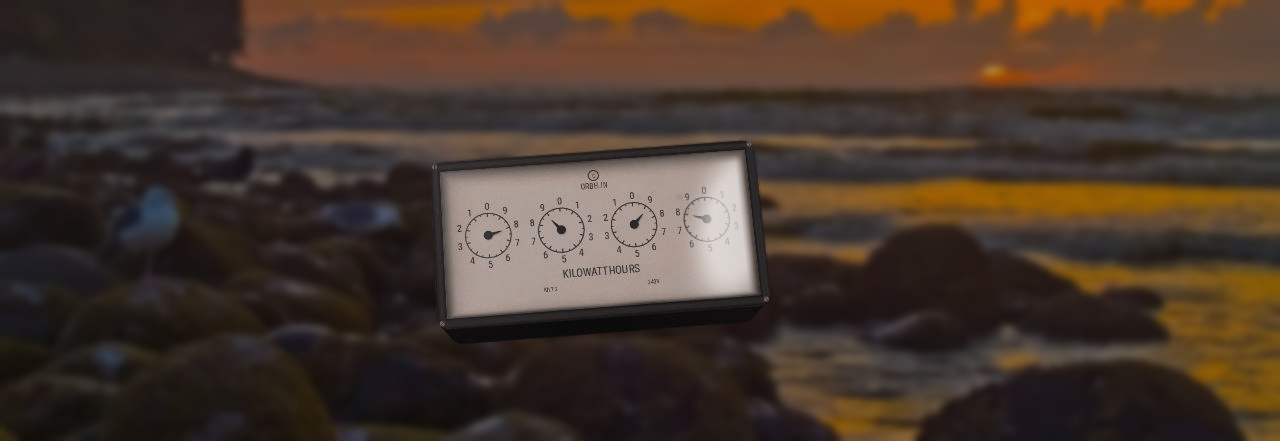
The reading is 7888 kWh
